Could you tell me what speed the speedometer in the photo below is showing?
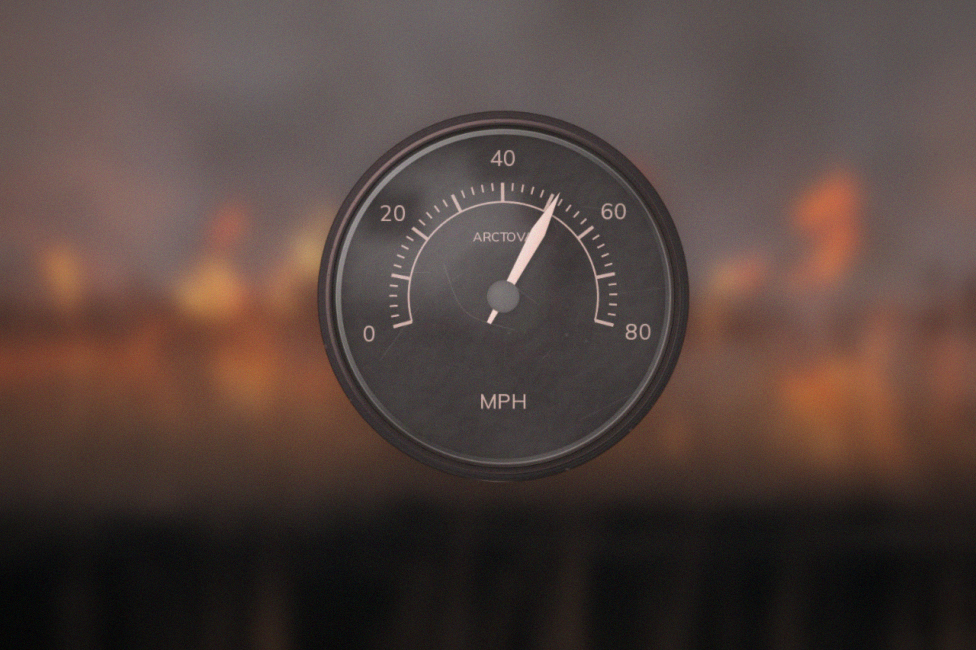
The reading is 51 mph
